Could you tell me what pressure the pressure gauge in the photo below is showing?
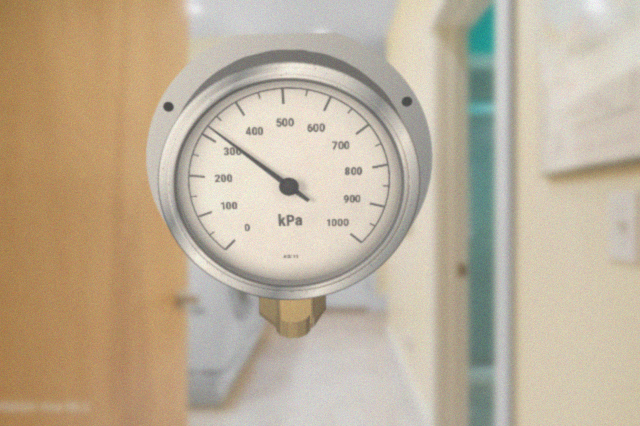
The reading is 325 kPa
